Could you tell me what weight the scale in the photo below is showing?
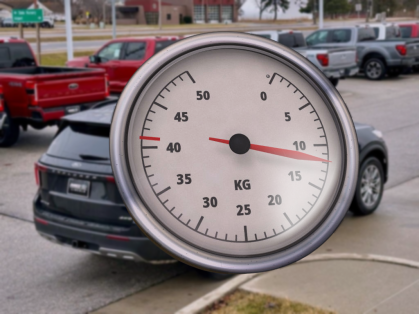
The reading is 12 kg
